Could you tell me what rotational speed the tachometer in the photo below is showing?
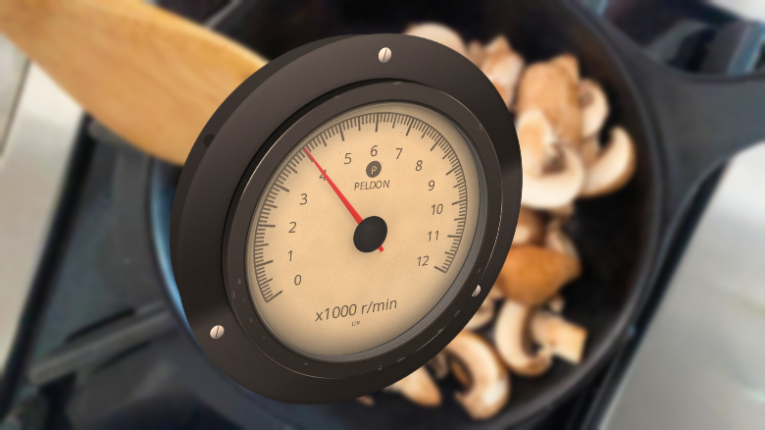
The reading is 4000 rpm
